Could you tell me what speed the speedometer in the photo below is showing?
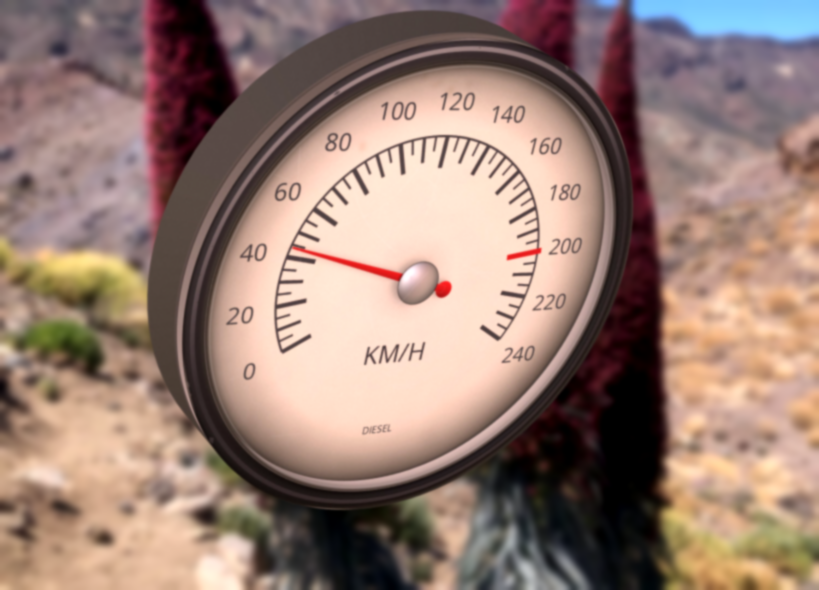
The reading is 45 km/h
